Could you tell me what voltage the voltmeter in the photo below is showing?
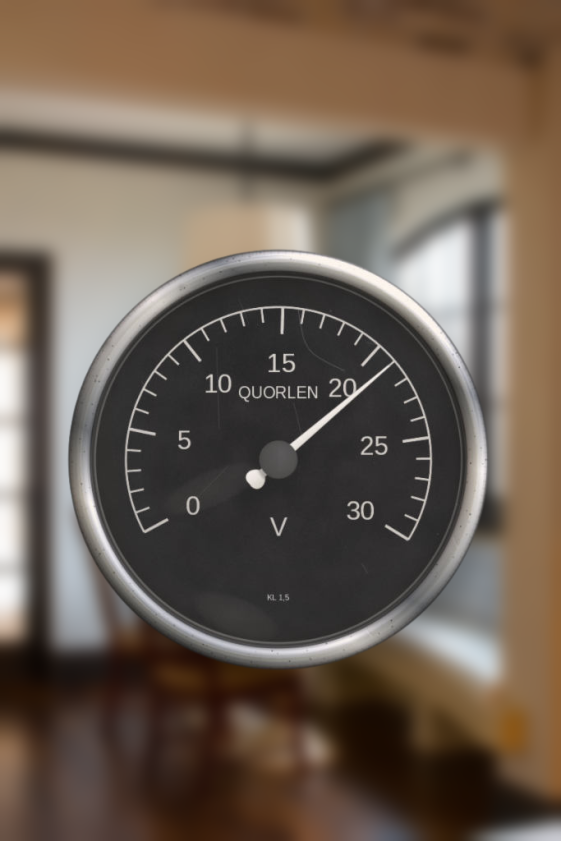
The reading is 21 V
